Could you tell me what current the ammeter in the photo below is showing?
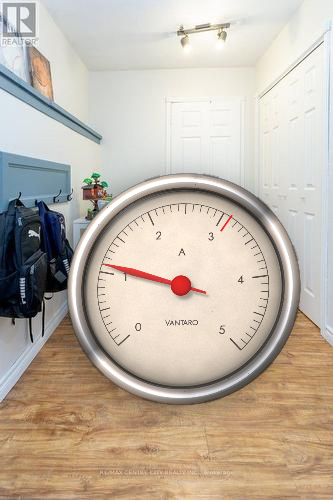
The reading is 1.1 A
